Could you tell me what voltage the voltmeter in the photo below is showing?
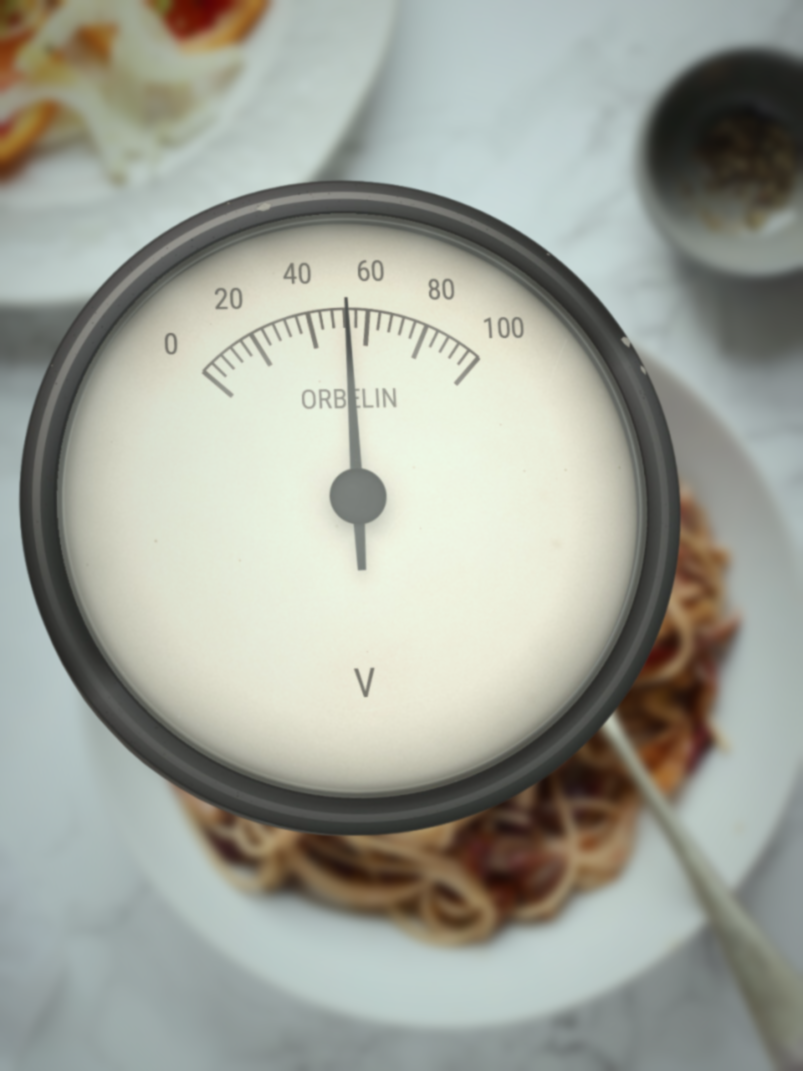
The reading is 52 V
